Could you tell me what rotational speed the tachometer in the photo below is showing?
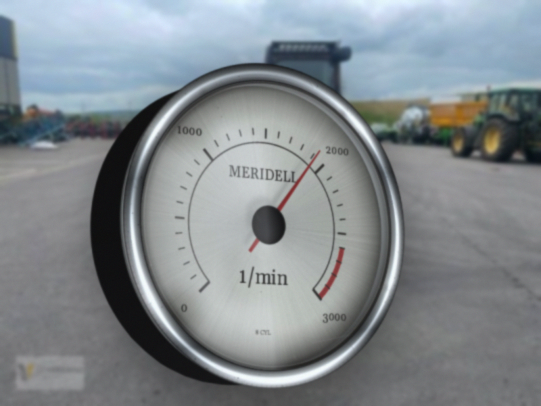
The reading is 1900 rpm
